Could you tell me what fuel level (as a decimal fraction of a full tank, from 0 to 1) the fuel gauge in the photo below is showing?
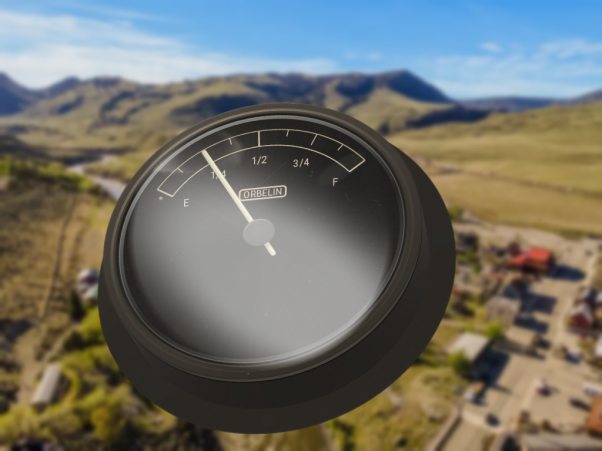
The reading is 0.25
